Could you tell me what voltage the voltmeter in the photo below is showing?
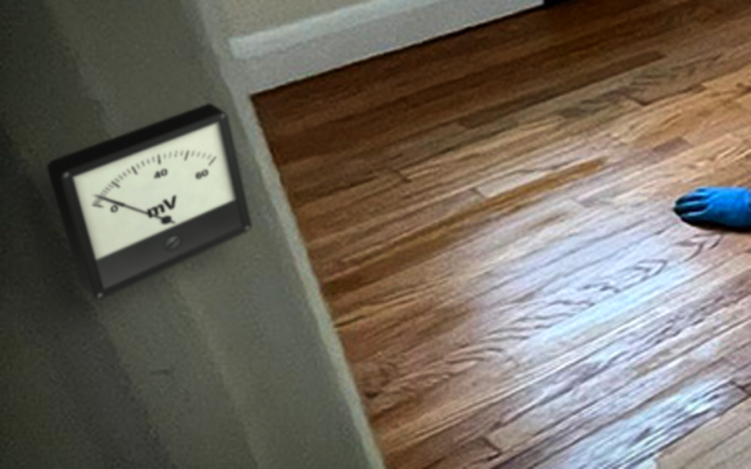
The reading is 10 mV
